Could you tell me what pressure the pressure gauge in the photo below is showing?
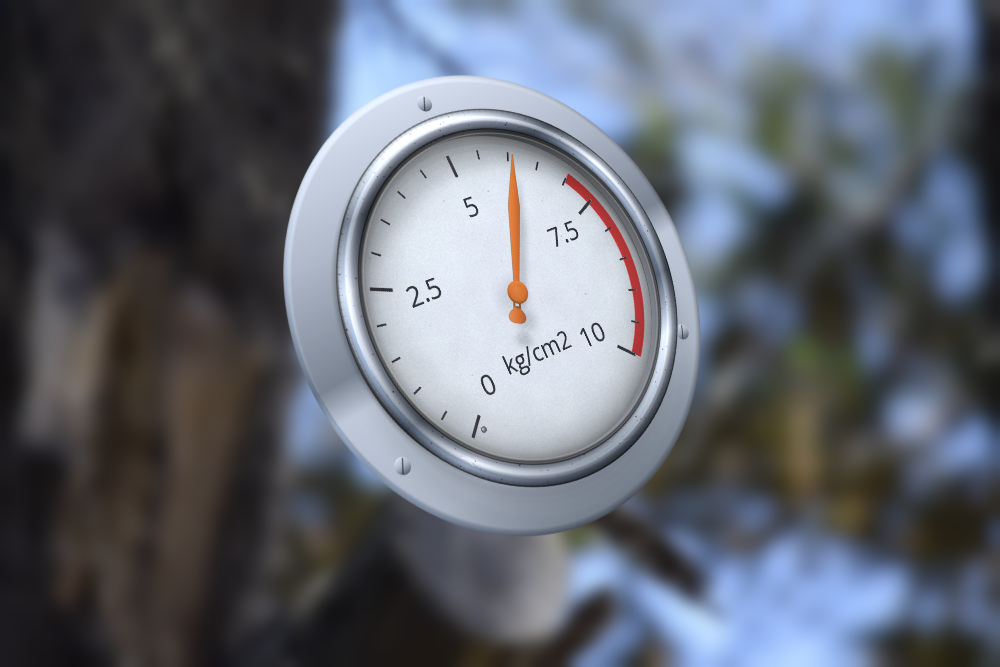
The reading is 6 kg/cm²
